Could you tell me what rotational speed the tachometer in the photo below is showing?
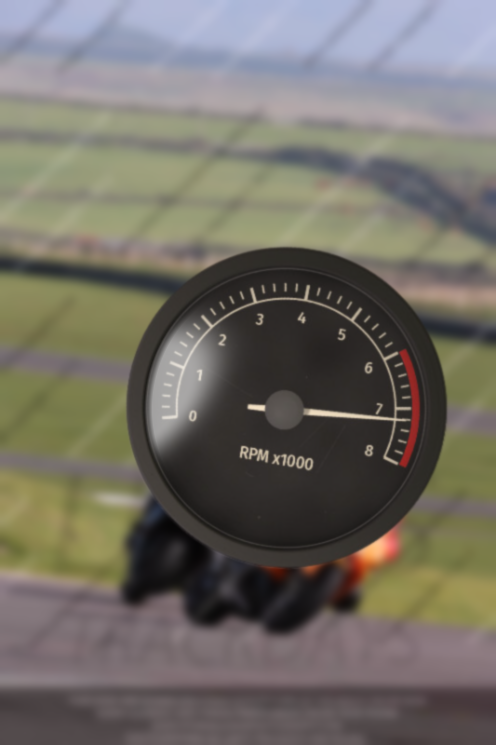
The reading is 7200 rpm
